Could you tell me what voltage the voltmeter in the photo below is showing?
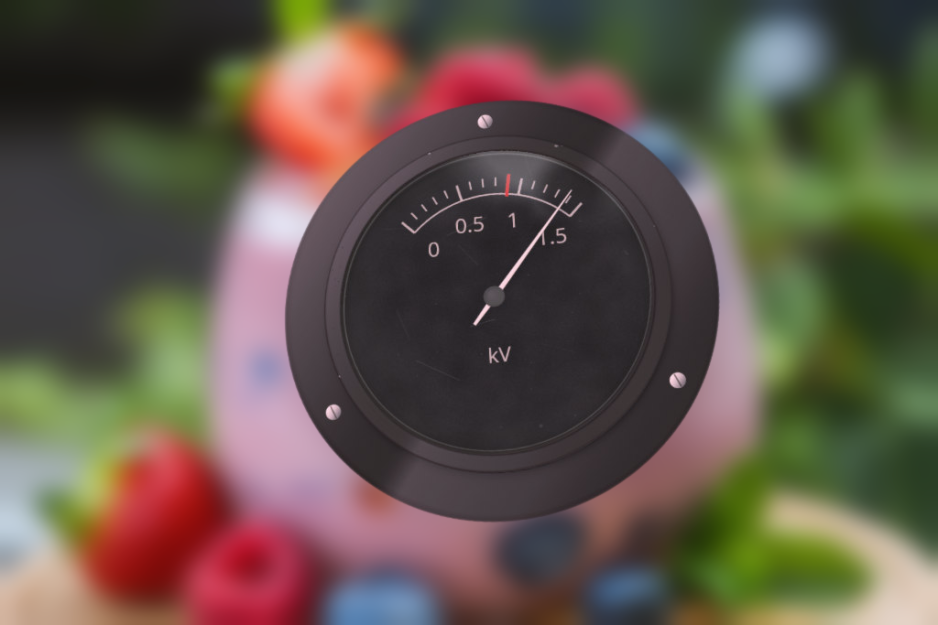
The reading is 1.4 kV
